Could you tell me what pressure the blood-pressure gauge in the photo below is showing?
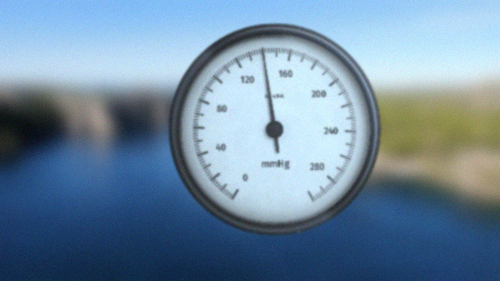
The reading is 140 mmHg
